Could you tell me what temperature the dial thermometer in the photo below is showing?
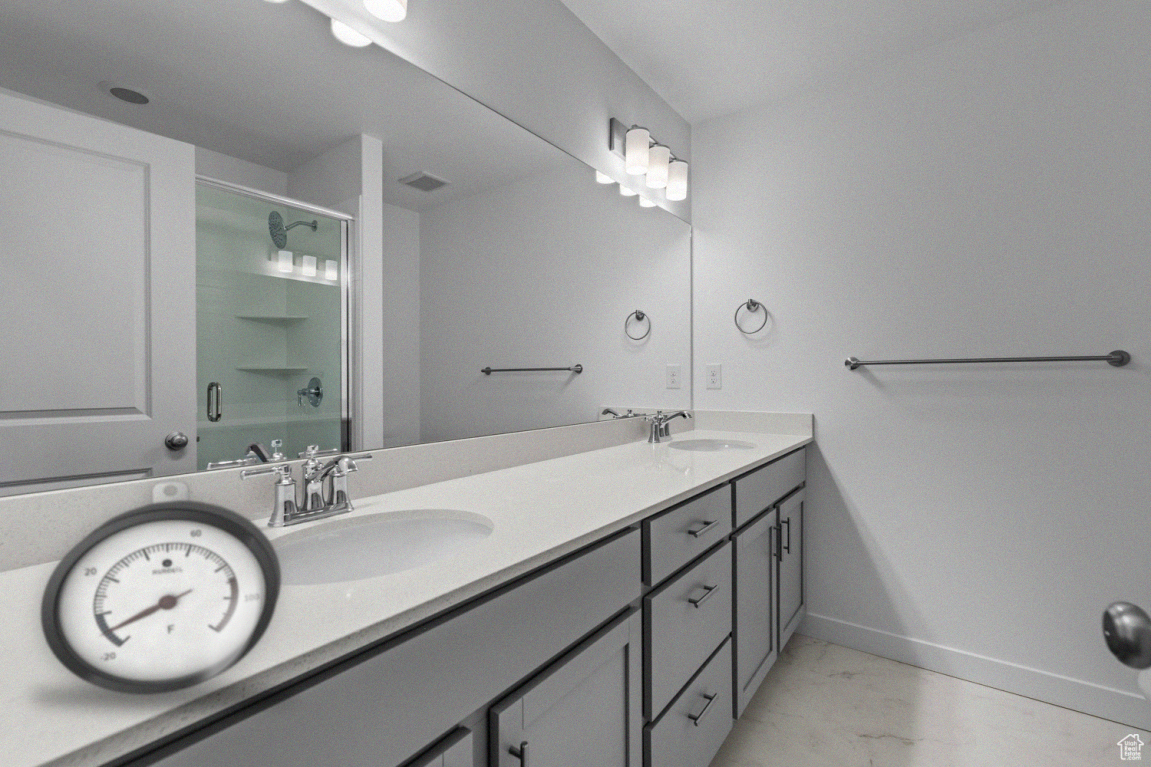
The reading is -10 °F
